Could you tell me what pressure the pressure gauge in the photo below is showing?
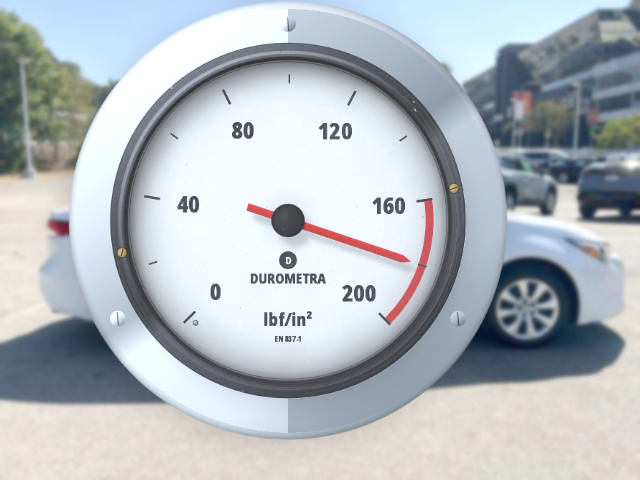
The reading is 180 psi
